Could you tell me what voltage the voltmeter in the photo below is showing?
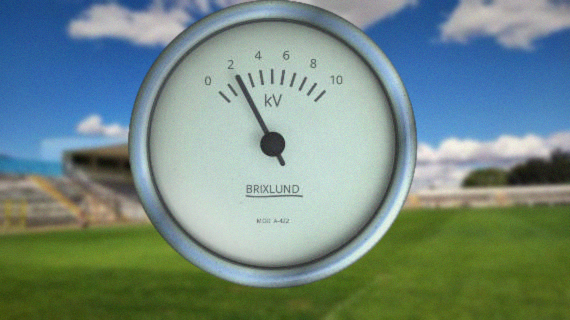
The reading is 2 kV
